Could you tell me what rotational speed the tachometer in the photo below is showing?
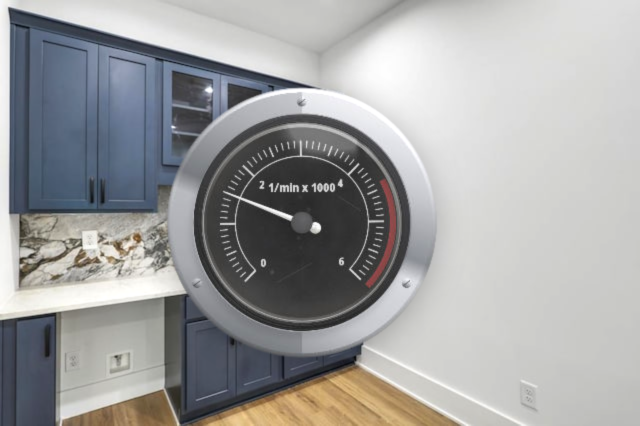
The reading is 1500 rpm
